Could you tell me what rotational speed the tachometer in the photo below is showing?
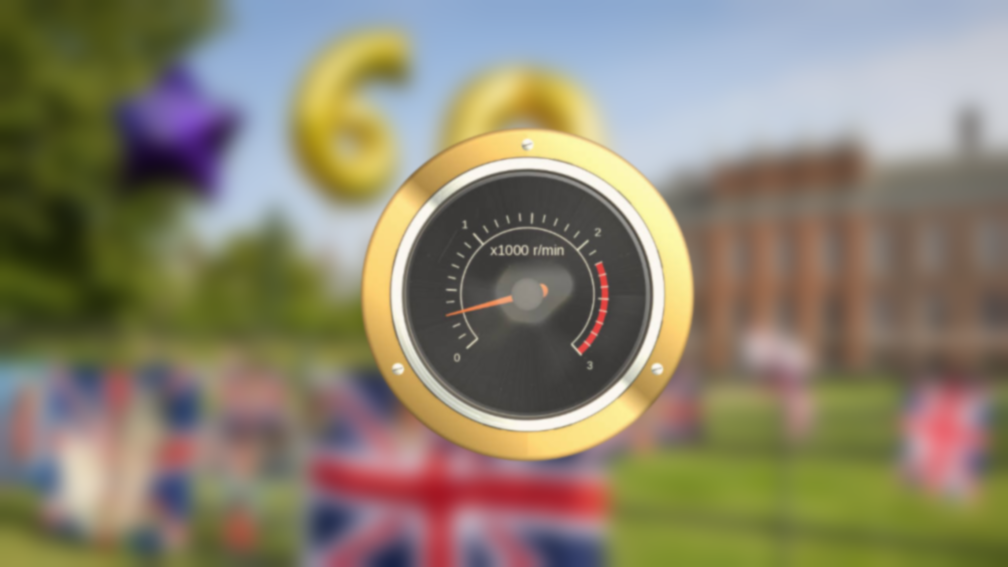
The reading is 300 rpm
